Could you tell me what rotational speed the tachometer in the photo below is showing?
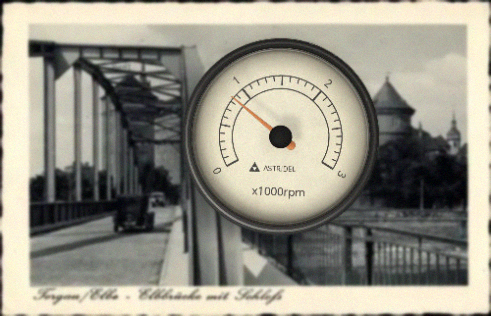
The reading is 850 rpm
